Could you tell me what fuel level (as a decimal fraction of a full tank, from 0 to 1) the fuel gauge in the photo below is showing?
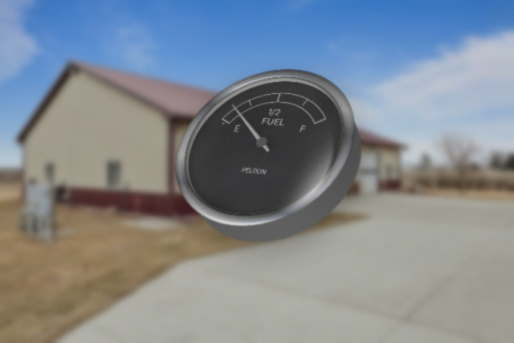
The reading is 0.125
